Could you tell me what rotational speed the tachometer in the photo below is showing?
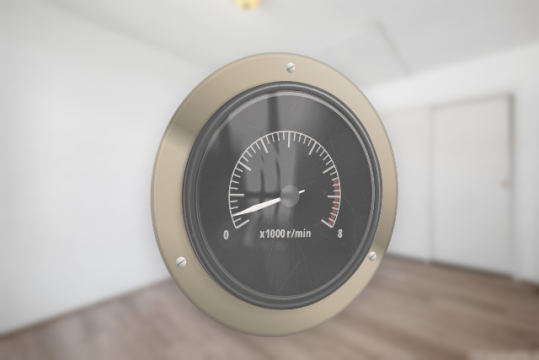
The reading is 400 rpm
